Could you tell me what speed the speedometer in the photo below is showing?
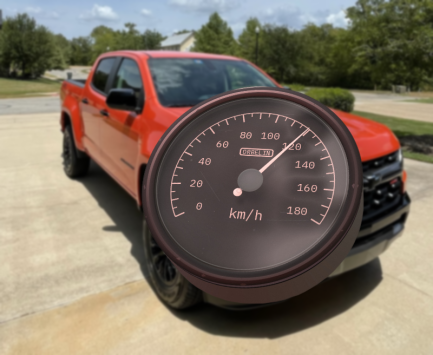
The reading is 120 km/h
